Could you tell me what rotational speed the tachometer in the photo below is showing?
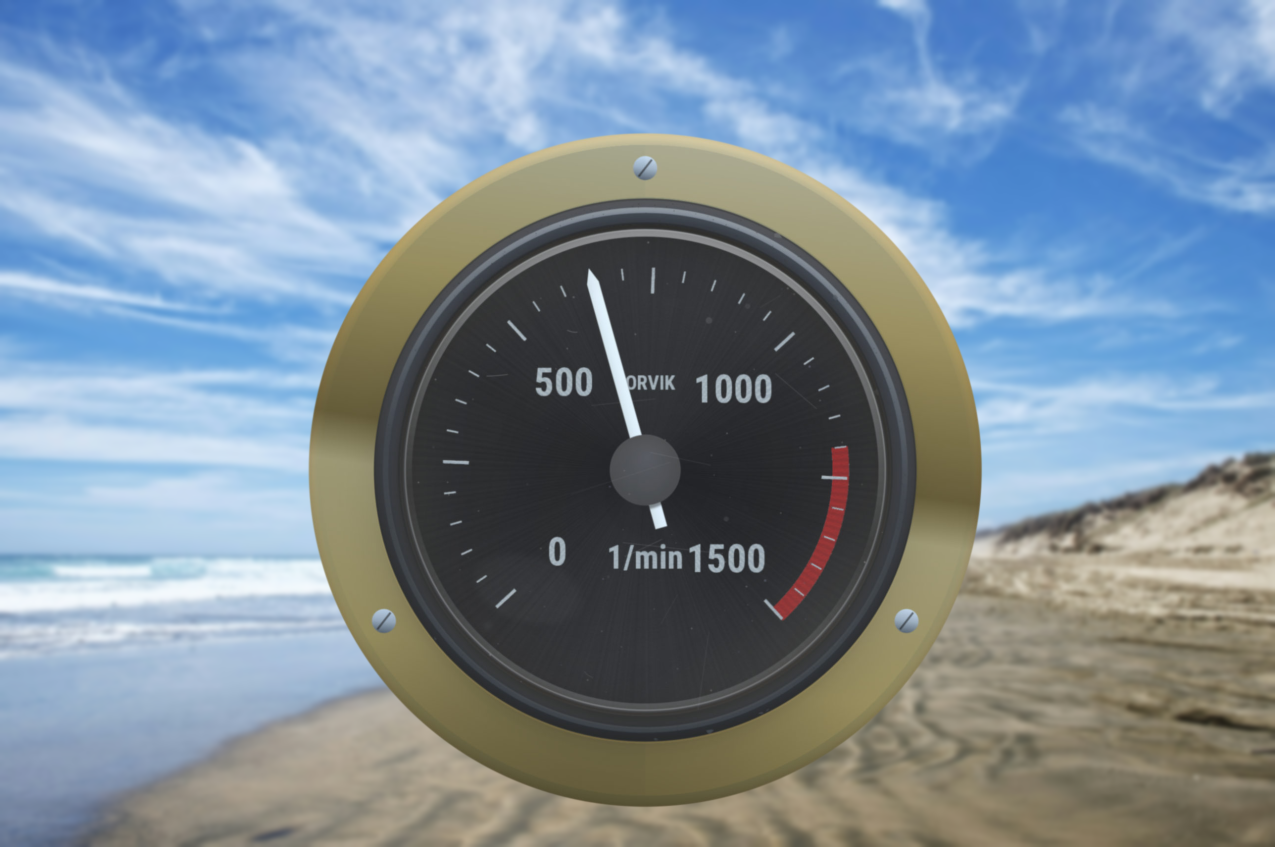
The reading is 650 rpm
